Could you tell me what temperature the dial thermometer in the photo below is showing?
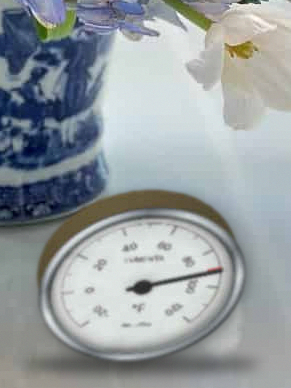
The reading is 90 °F
